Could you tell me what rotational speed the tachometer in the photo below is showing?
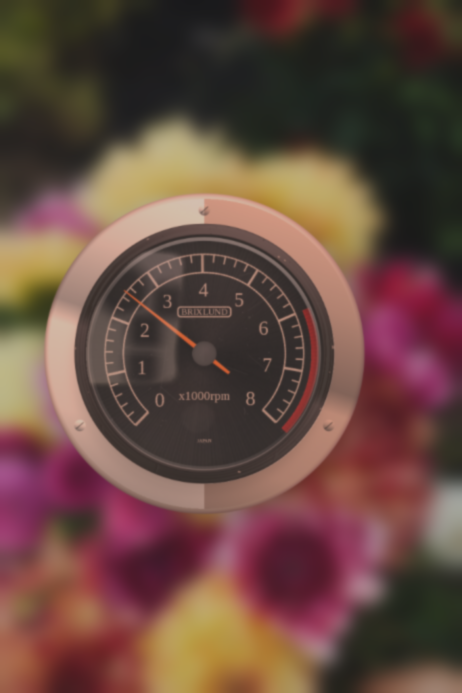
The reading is 2500 rpm
